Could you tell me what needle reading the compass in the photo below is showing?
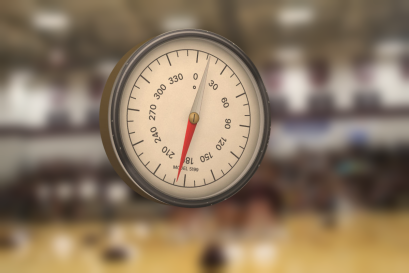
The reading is 190 °
